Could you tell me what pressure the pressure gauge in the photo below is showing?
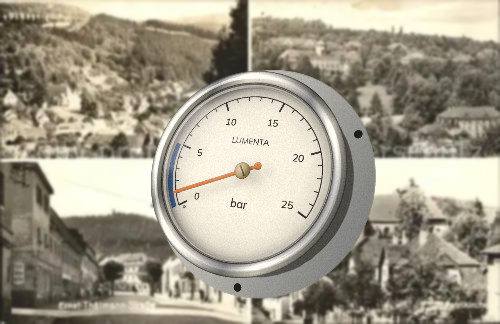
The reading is 1 bar
